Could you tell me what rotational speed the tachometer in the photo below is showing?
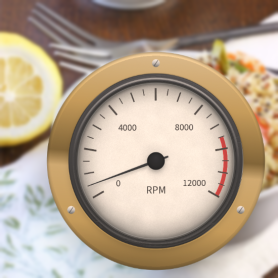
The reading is 500 rpm
